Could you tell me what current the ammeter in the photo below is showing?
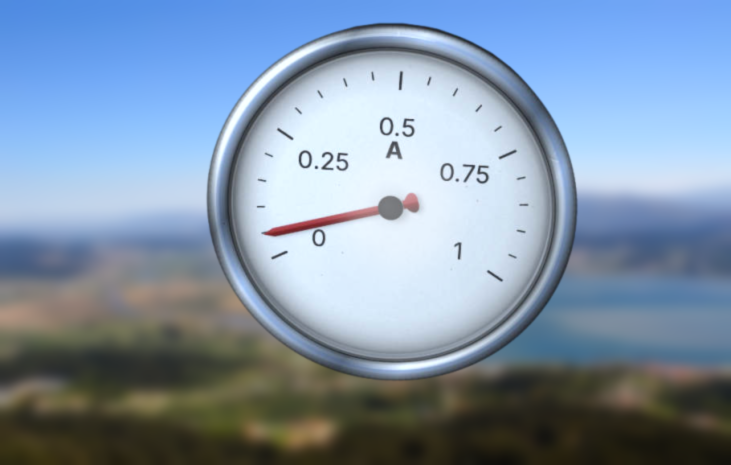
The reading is 0.05 A
